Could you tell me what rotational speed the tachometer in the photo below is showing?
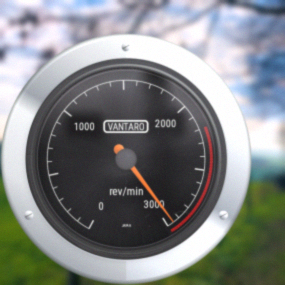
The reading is 2950 rpm
